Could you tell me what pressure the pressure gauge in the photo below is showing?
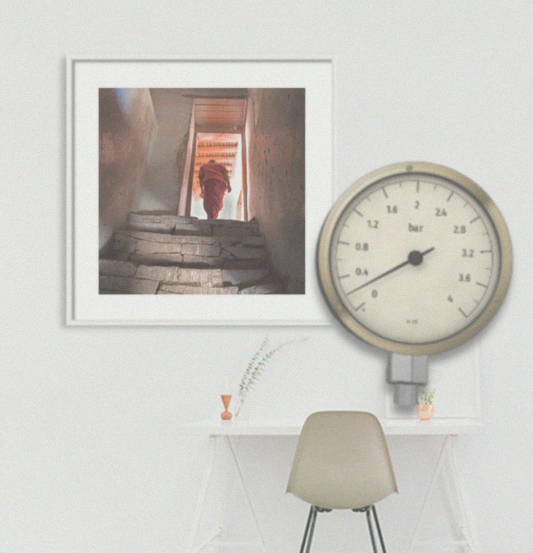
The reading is 0.2 bar
